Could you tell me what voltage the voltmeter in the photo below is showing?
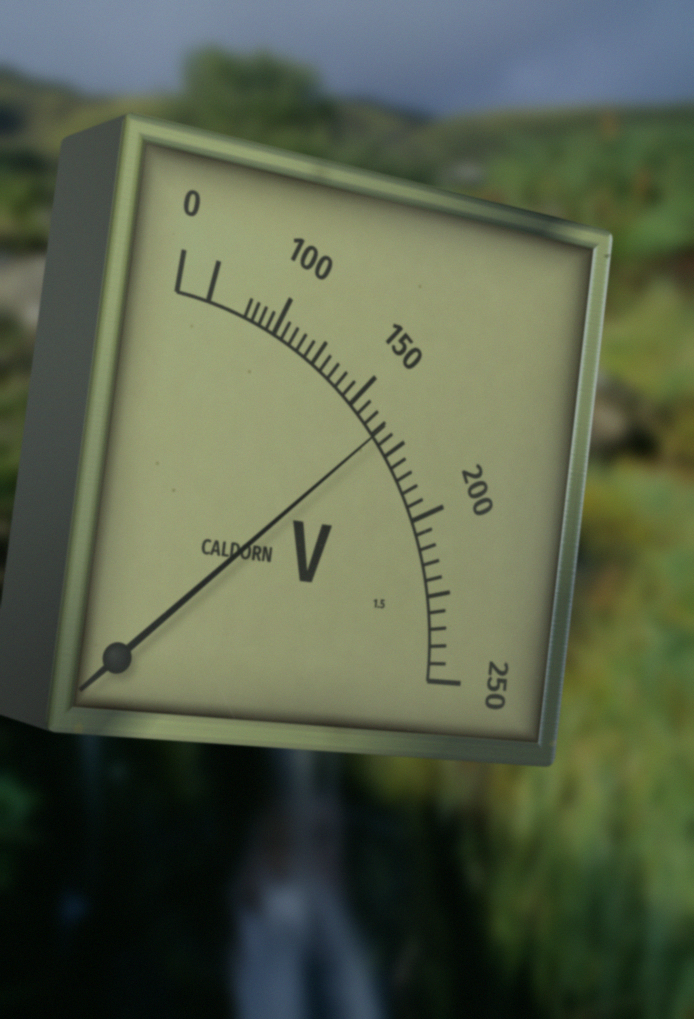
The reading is 165 V
